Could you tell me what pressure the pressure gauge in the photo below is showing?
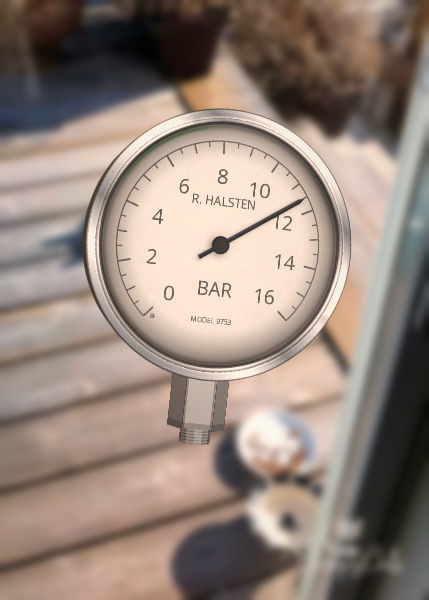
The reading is 11.5 bar
